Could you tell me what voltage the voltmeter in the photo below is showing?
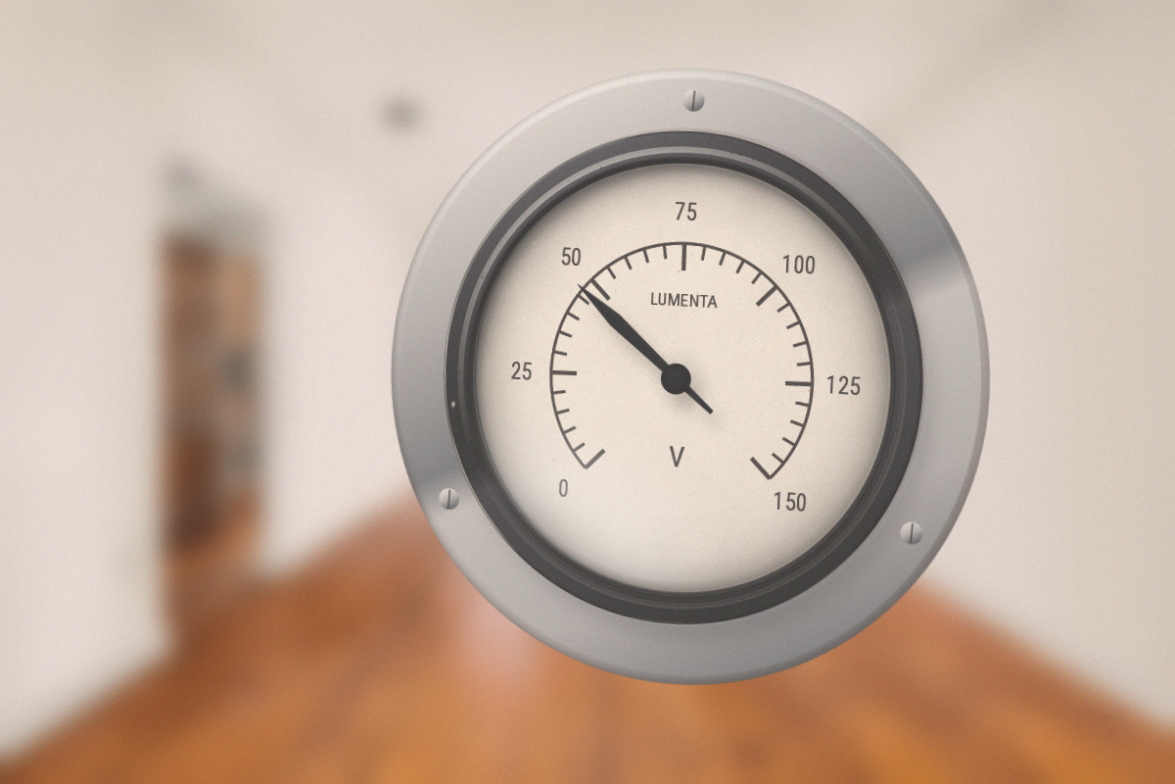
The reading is 47.5 V
